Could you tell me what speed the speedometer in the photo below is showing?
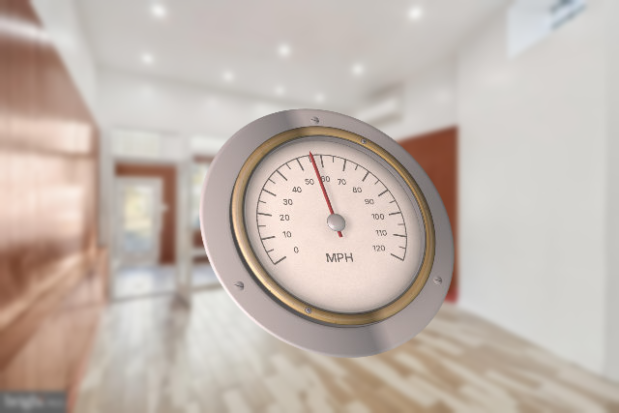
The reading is 55 mph
